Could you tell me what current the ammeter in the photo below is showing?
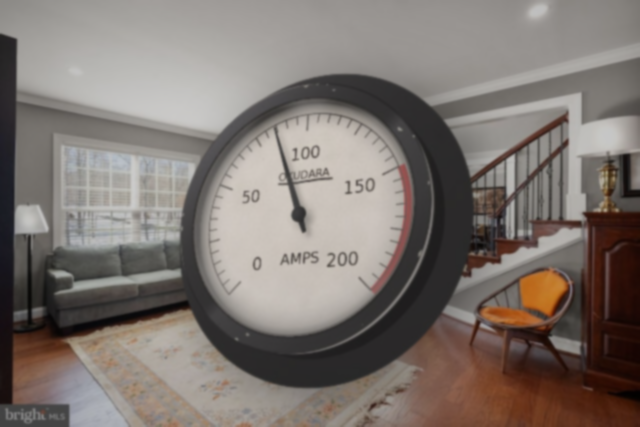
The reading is 85 A
